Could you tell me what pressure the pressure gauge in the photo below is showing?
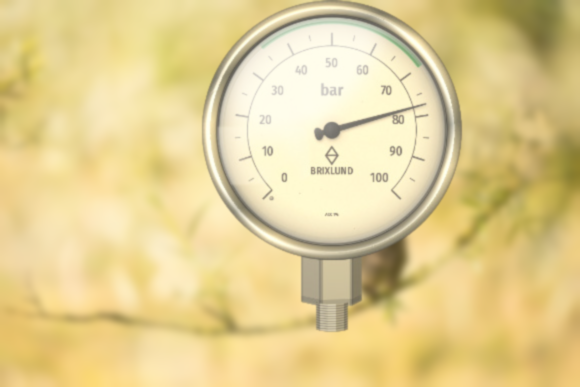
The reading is 77.5 bar
